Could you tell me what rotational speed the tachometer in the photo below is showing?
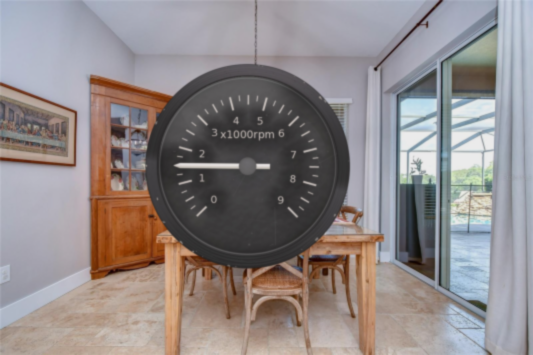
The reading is 1500 rpm
